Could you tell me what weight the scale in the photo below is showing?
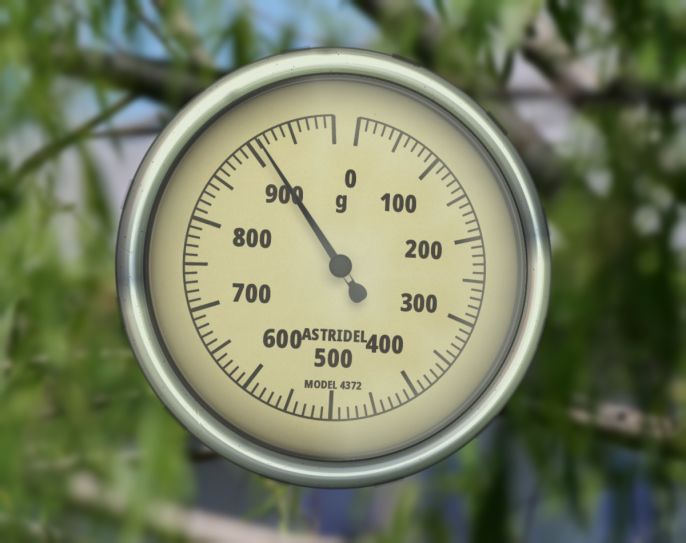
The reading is 910 g
